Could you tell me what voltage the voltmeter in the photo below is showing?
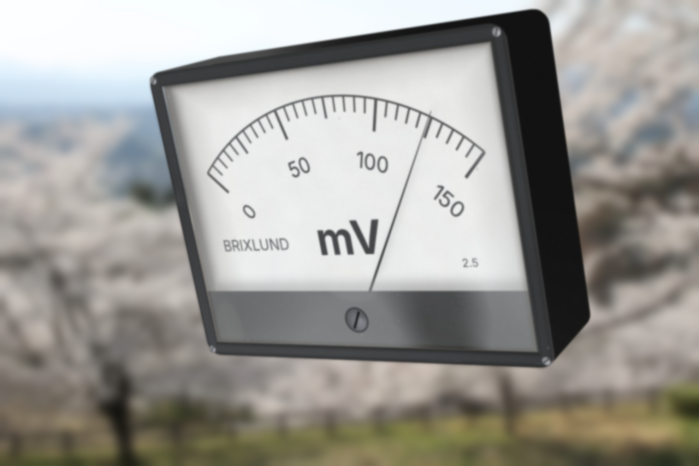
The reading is 125 mV
